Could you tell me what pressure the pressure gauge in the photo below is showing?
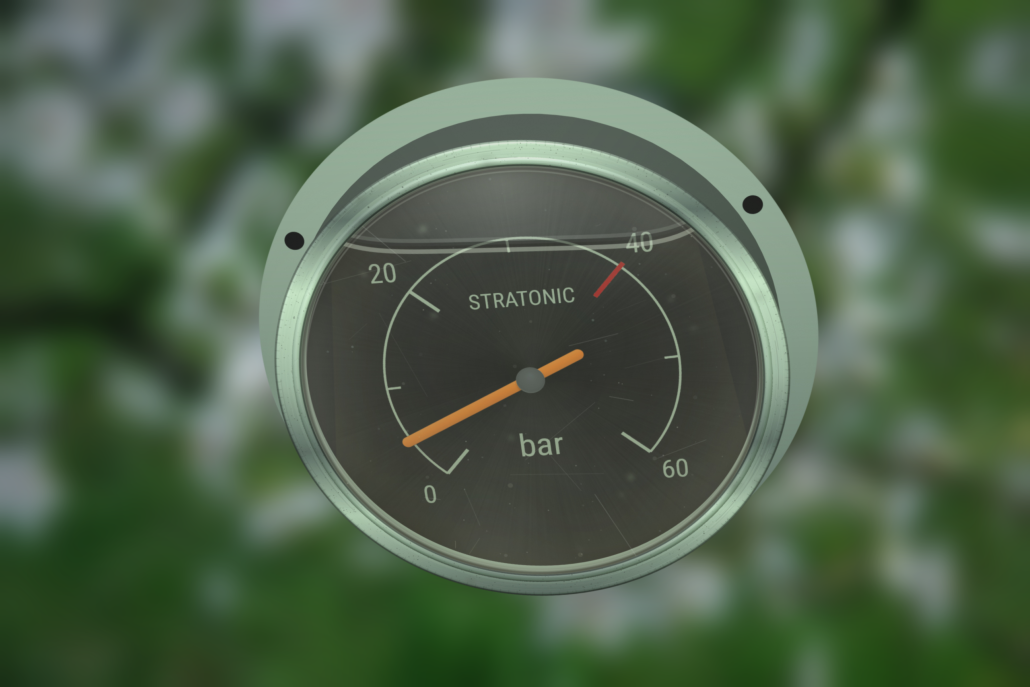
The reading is 5 bar
